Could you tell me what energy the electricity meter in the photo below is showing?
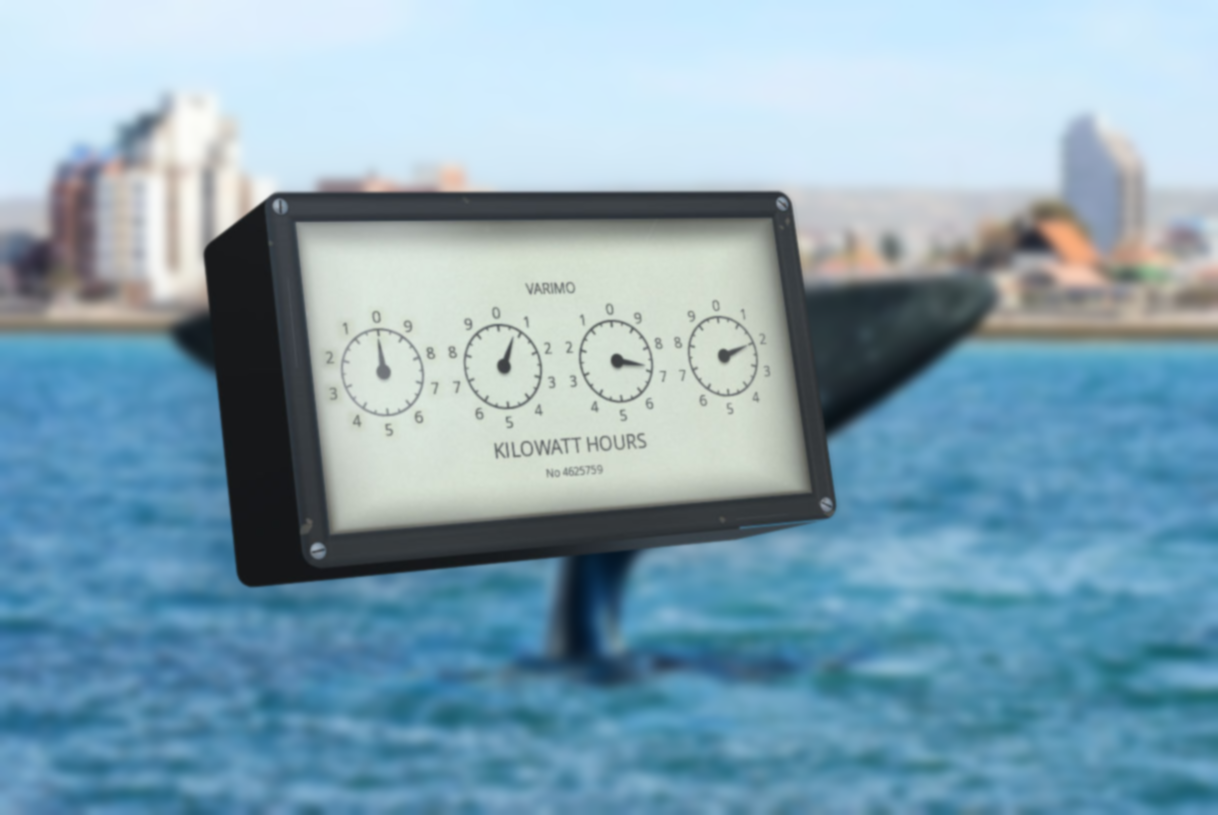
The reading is 72 kWh
